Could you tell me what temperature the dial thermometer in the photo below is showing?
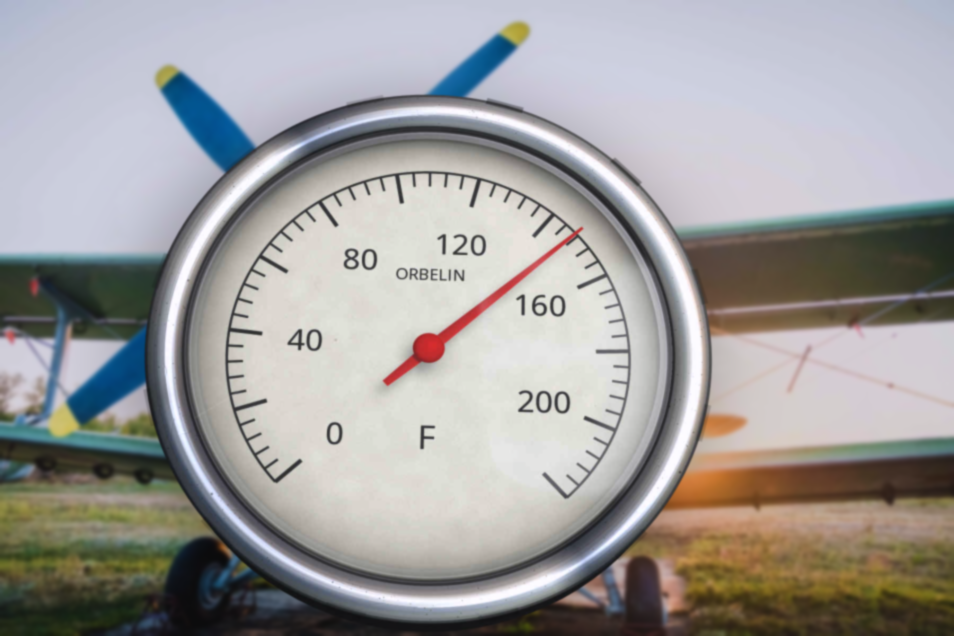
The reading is 148 °F
